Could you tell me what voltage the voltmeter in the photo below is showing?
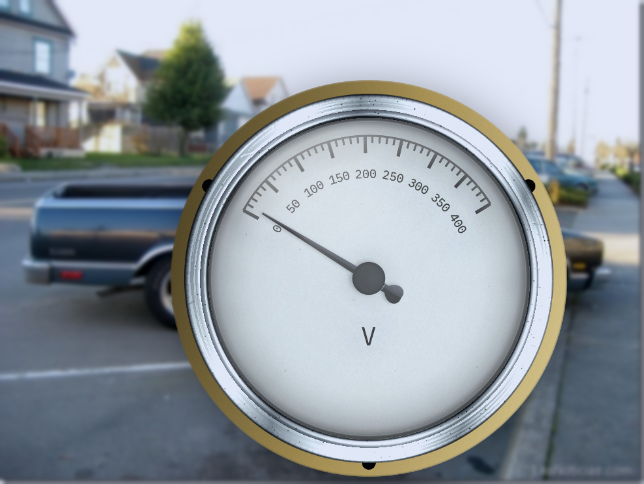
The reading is 10 V
